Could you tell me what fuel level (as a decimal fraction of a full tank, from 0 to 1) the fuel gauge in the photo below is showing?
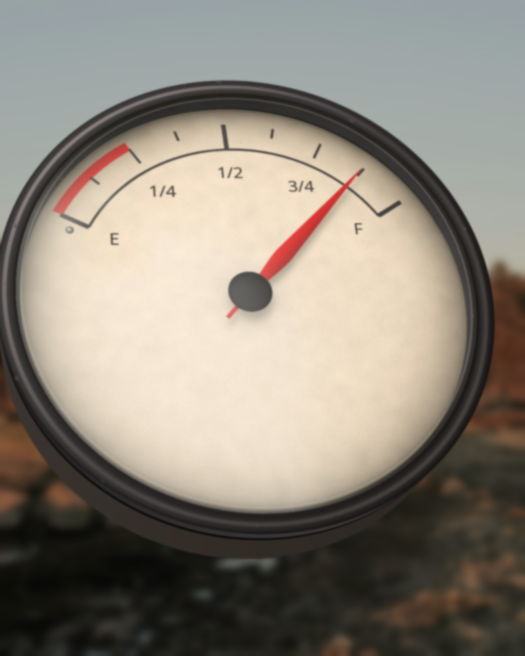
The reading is 0.875
